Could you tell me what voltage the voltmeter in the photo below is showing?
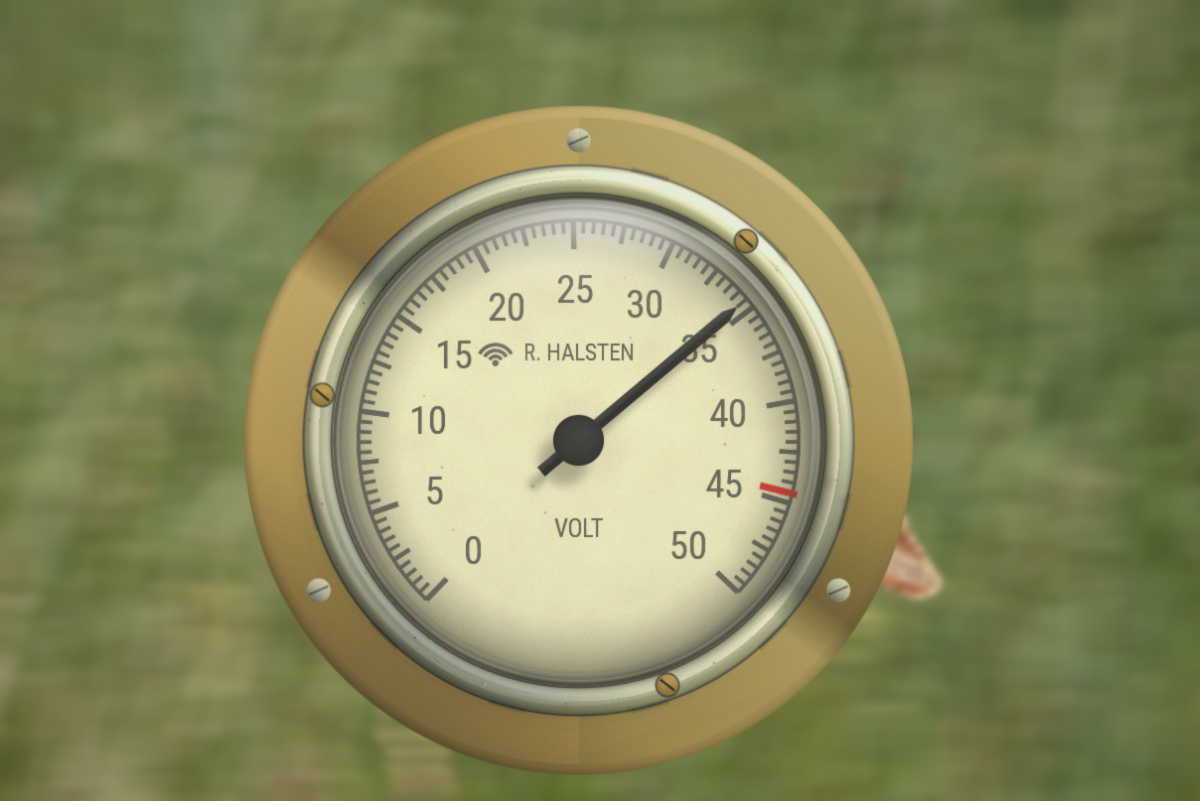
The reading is 34.5 V
